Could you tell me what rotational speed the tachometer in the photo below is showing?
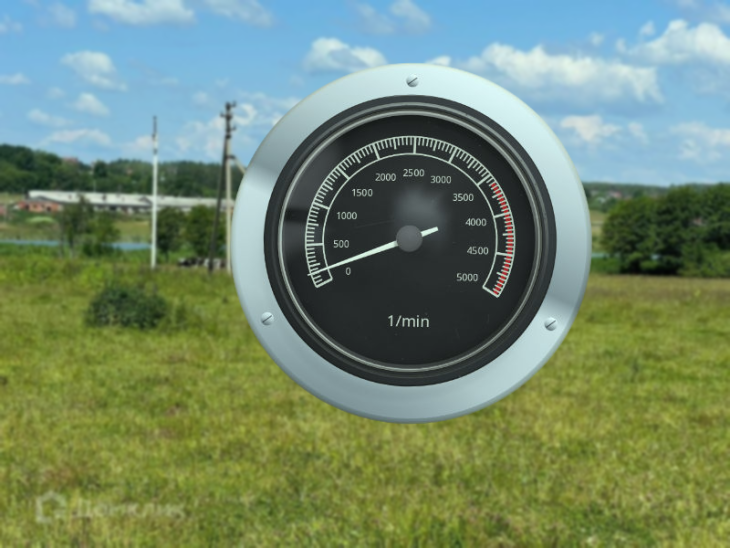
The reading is 150 rpm
